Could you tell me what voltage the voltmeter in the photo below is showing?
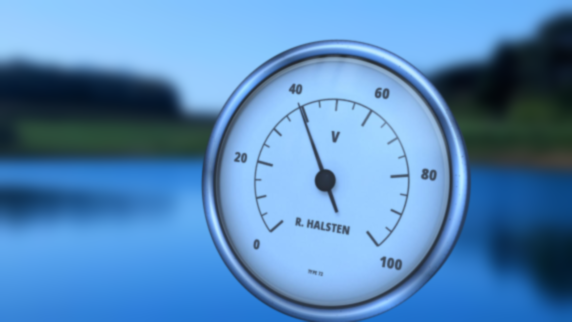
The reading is 40 V
